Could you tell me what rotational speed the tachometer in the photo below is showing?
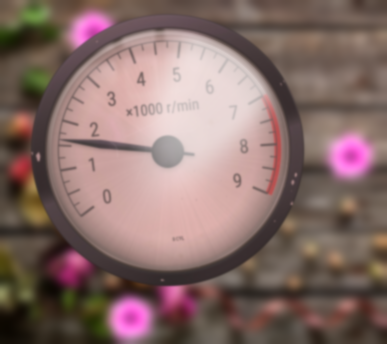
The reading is 1625 rpm
